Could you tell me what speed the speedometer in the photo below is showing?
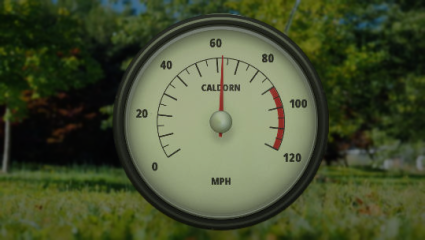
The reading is 62.5 mph
